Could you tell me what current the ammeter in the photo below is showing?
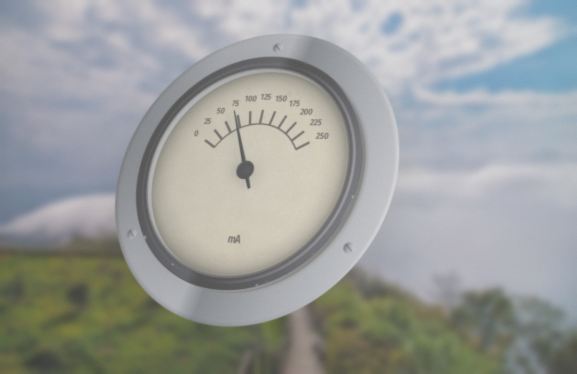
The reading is 75 mA
